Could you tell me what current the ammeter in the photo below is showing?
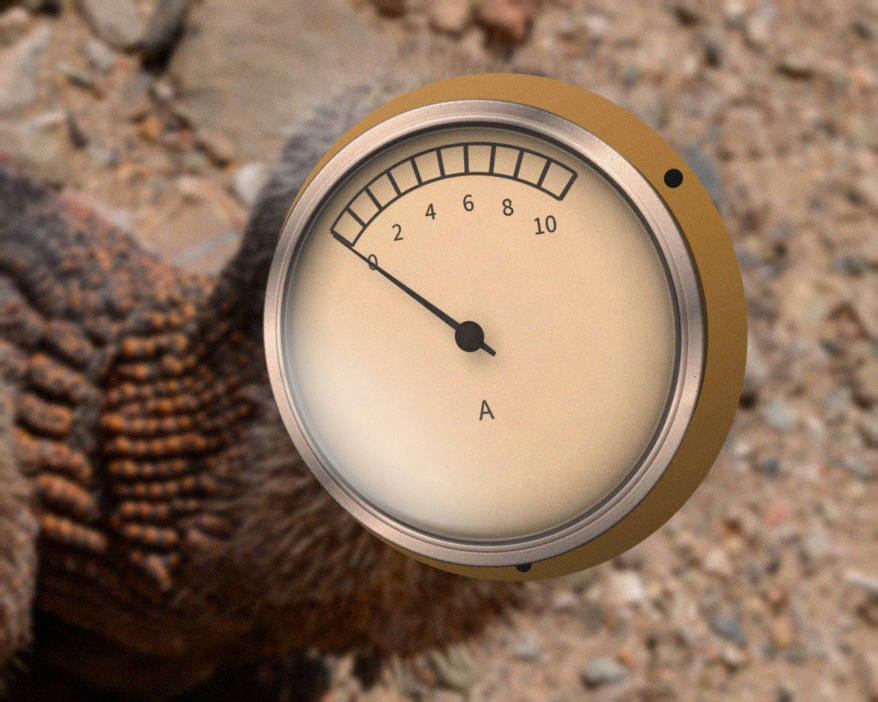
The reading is 0 A
